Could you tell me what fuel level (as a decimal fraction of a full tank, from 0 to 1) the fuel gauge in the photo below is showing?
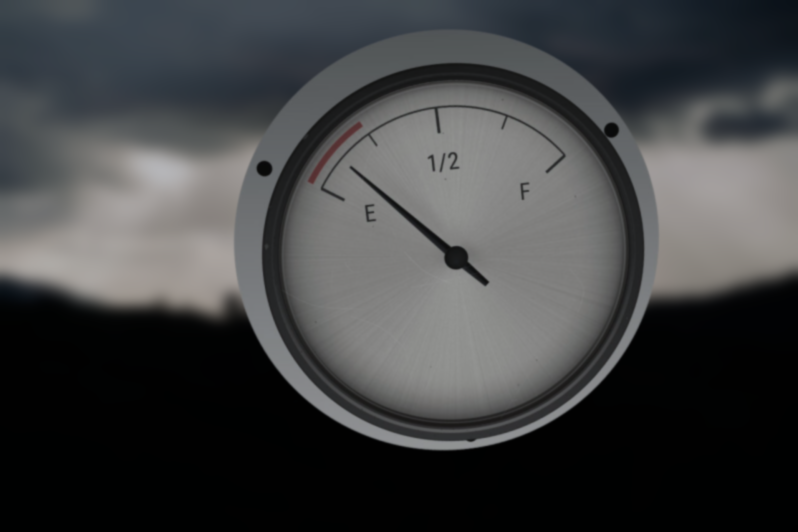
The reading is 0.125
